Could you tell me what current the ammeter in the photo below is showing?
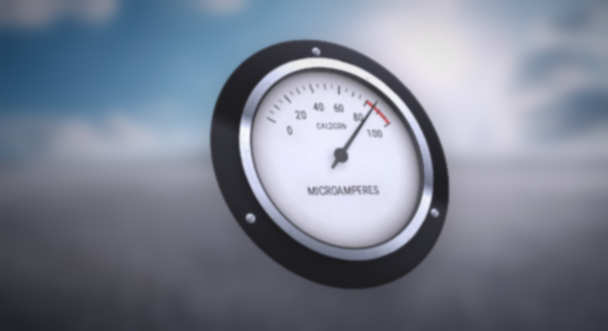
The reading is 85 µA
